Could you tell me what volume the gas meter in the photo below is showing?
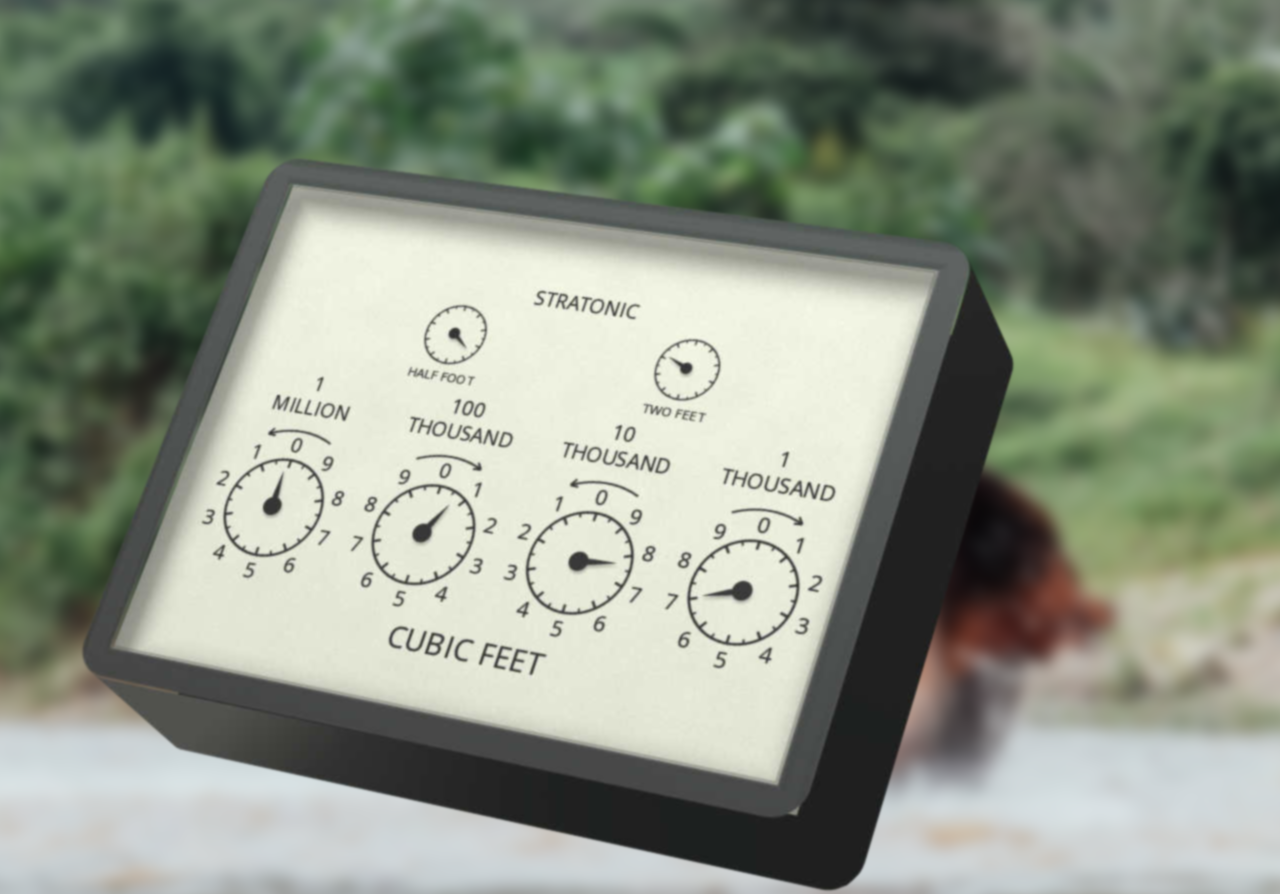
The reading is 7700 ft³
